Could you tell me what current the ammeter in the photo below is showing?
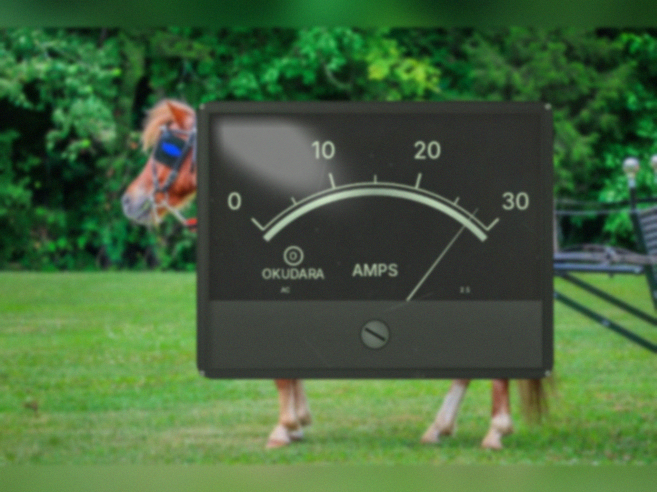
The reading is 27.5 A
